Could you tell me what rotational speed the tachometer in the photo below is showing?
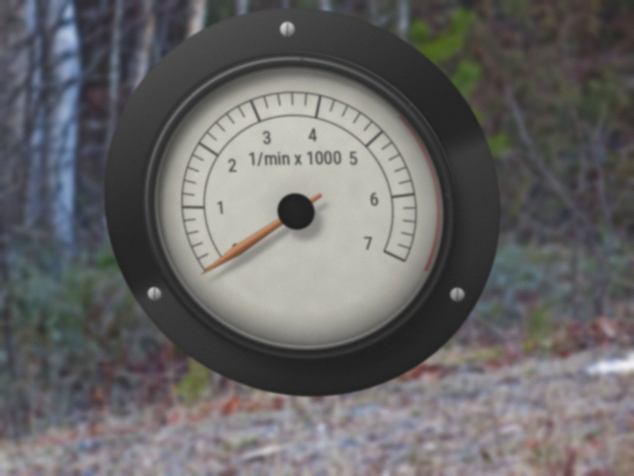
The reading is 0 rpm
